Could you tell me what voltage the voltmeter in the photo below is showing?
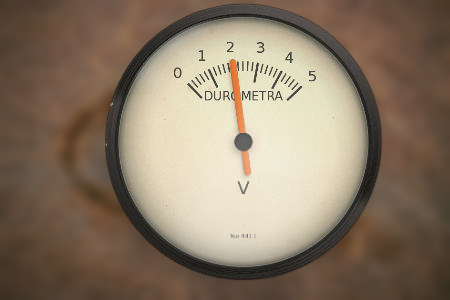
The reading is 2 V
